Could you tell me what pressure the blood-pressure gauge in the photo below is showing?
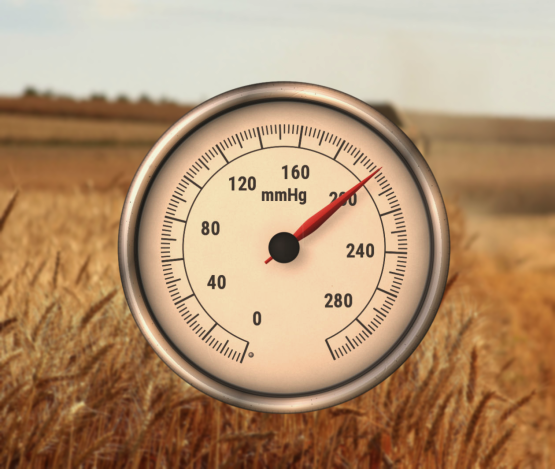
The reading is 200 mmHg
